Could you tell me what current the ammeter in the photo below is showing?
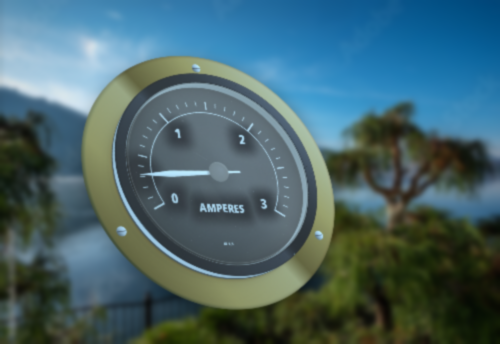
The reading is 0.3 A
